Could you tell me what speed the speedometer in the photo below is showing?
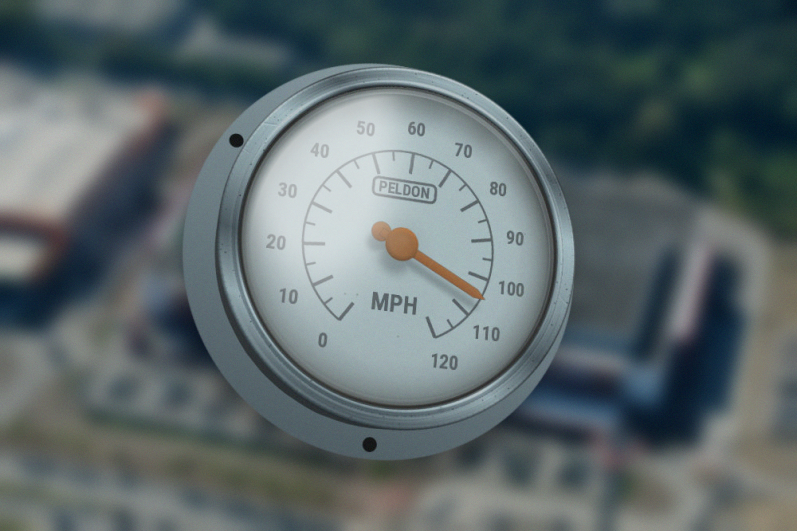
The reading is 105 mph
